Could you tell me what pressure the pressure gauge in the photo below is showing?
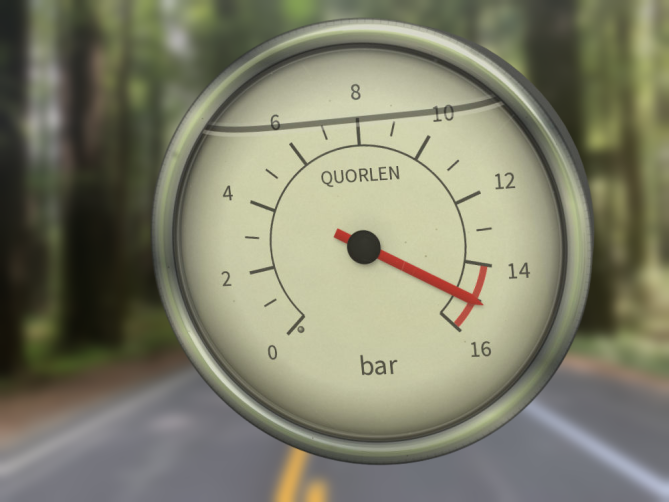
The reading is 15 bar
